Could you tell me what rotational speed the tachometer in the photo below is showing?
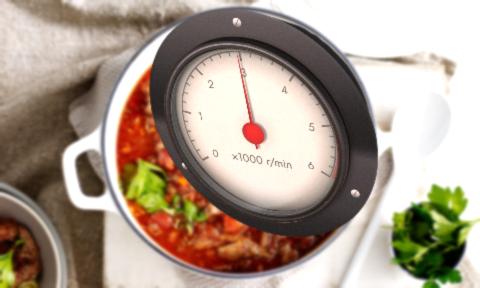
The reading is 3000 rpm
